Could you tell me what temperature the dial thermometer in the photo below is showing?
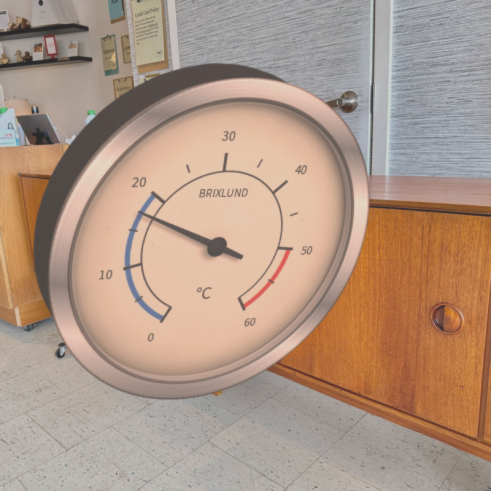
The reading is 17.5 °C
